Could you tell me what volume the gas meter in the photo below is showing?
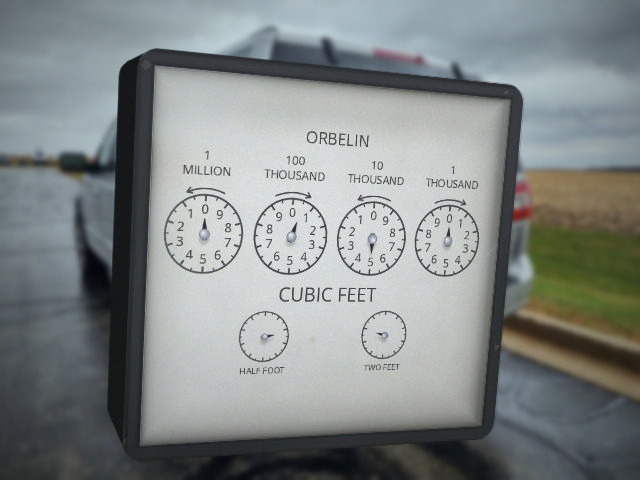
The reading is 5000 ft³
